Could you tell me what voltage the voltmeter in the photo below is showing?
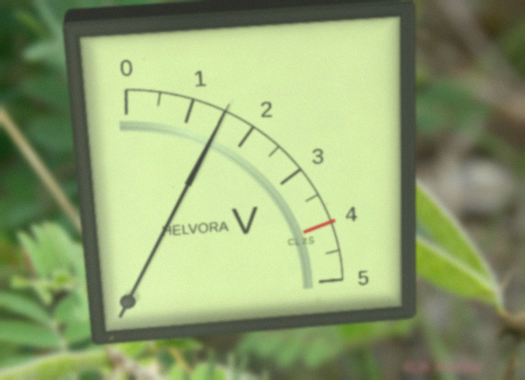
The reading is 1.5 V
